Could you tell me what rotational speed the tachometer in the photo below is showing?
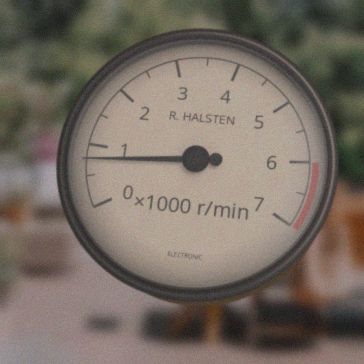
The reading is 750 rpm
